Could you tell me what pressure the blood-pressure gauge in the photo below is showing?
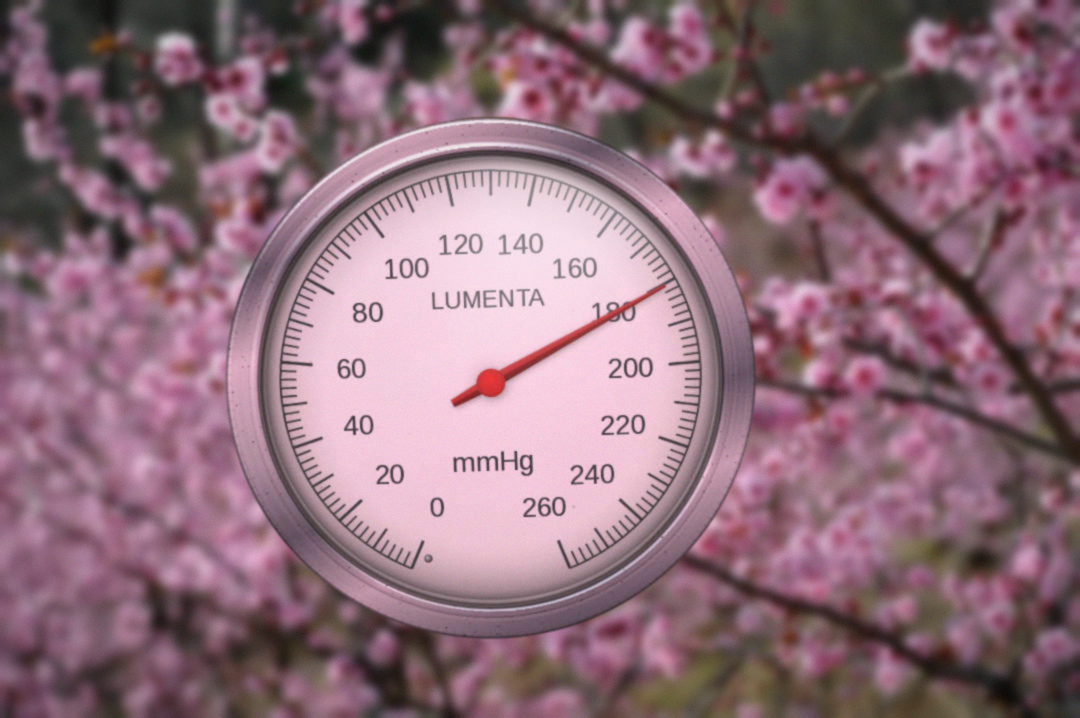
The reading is 180 mmHg
